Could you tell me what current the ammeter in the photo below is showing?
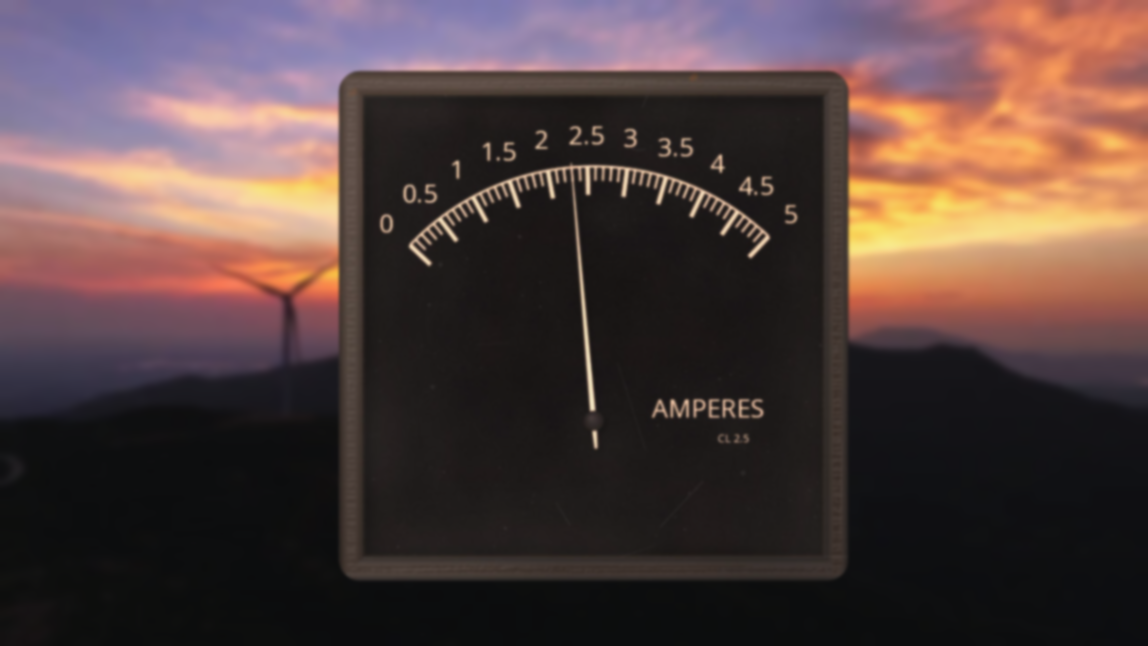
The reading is 2.3 A
